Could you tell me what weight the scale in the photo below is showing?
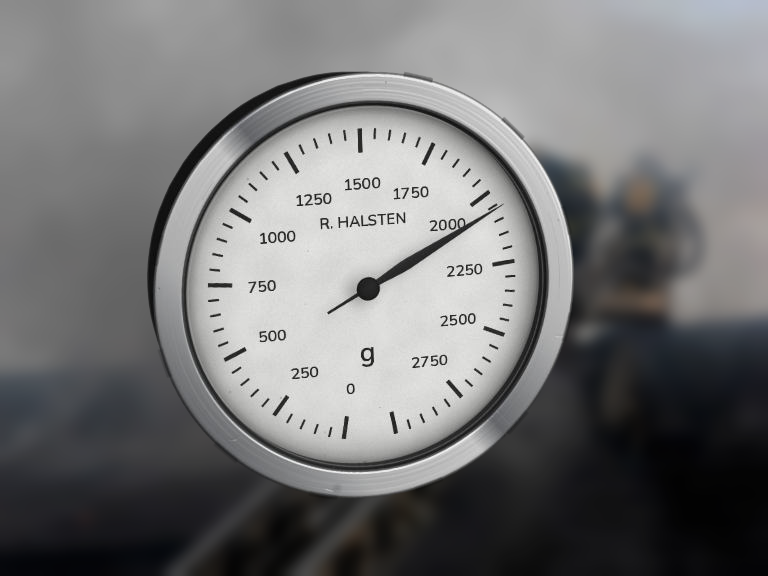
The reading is 2050 g
